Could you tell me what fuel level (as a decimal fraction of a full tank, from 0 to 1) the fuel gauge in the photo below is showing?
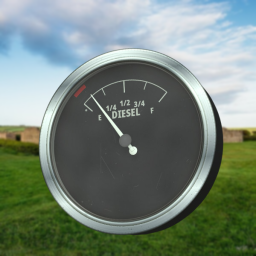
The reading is 0.125
